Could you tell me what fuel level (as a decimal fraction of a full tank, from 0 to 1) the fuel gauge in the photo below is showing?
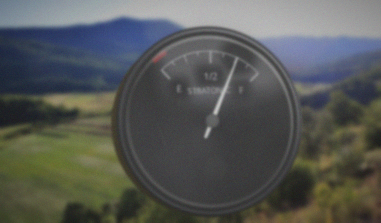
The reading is 0.75
